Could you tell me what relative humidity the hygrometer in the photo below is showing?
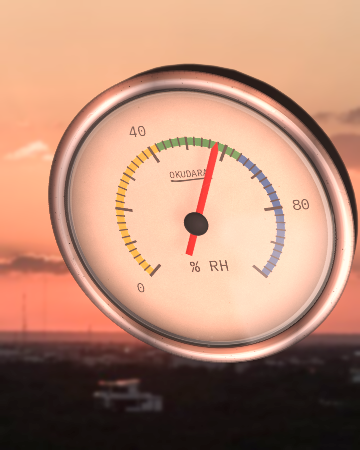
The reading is 58 %
